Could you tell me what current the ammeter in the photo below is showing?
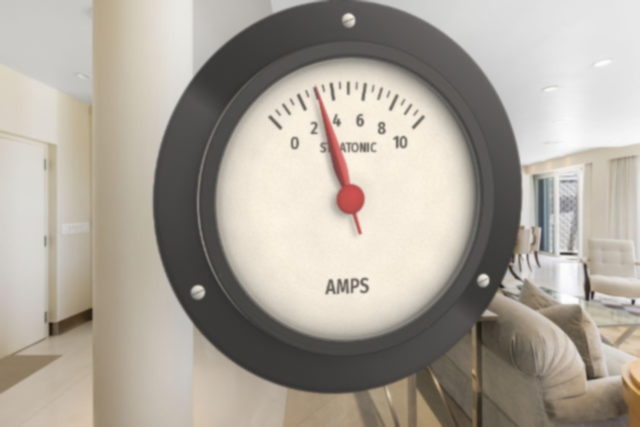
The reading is 3 A
